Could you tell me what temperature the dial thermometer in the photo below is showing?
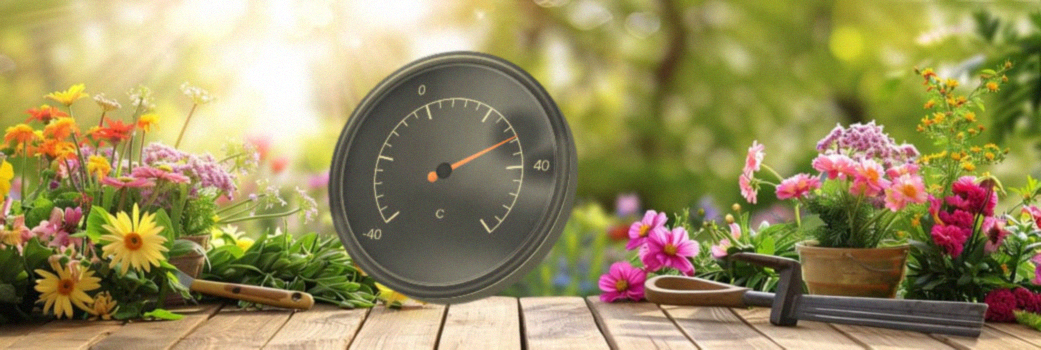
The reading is 32 °C
